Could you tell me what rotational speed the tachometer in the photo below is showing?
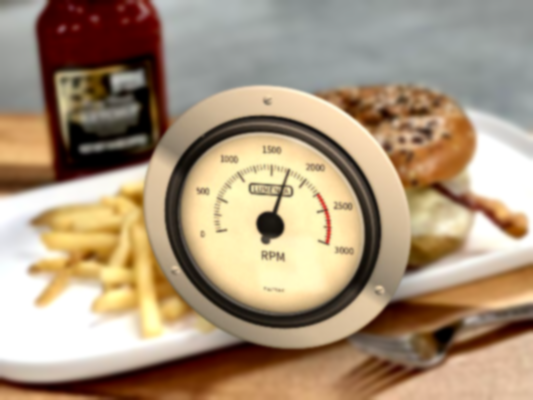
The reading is 1750 rpm
